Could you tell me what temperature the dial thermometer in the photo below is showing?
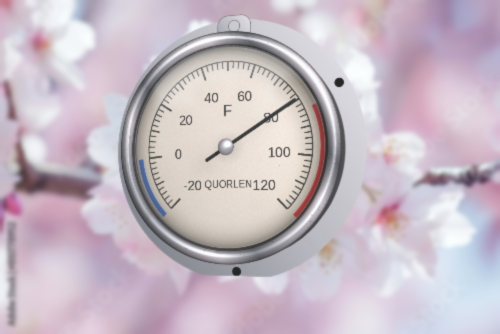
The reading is 80 °F
